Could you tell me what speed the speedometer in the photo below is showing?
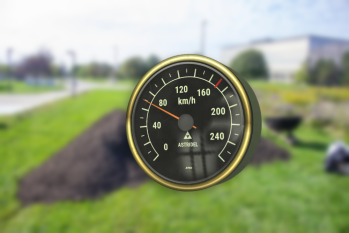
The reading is 70 km/h
